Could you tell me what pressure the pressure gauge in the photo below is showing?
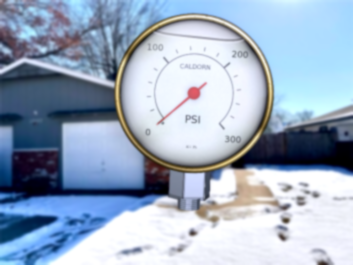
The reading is 0 psi
